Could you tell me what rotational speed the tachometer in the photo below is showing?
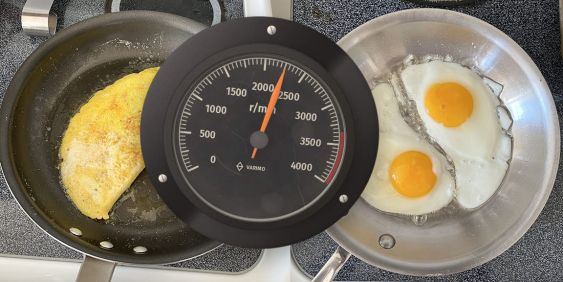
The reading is 2250 rpm
